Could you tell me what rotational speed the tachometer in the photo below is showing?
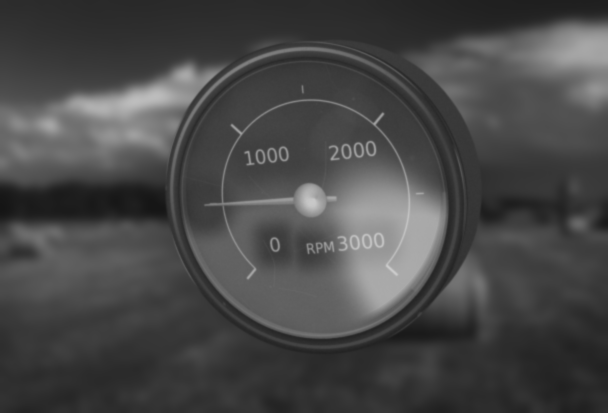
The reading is 500 rpm
